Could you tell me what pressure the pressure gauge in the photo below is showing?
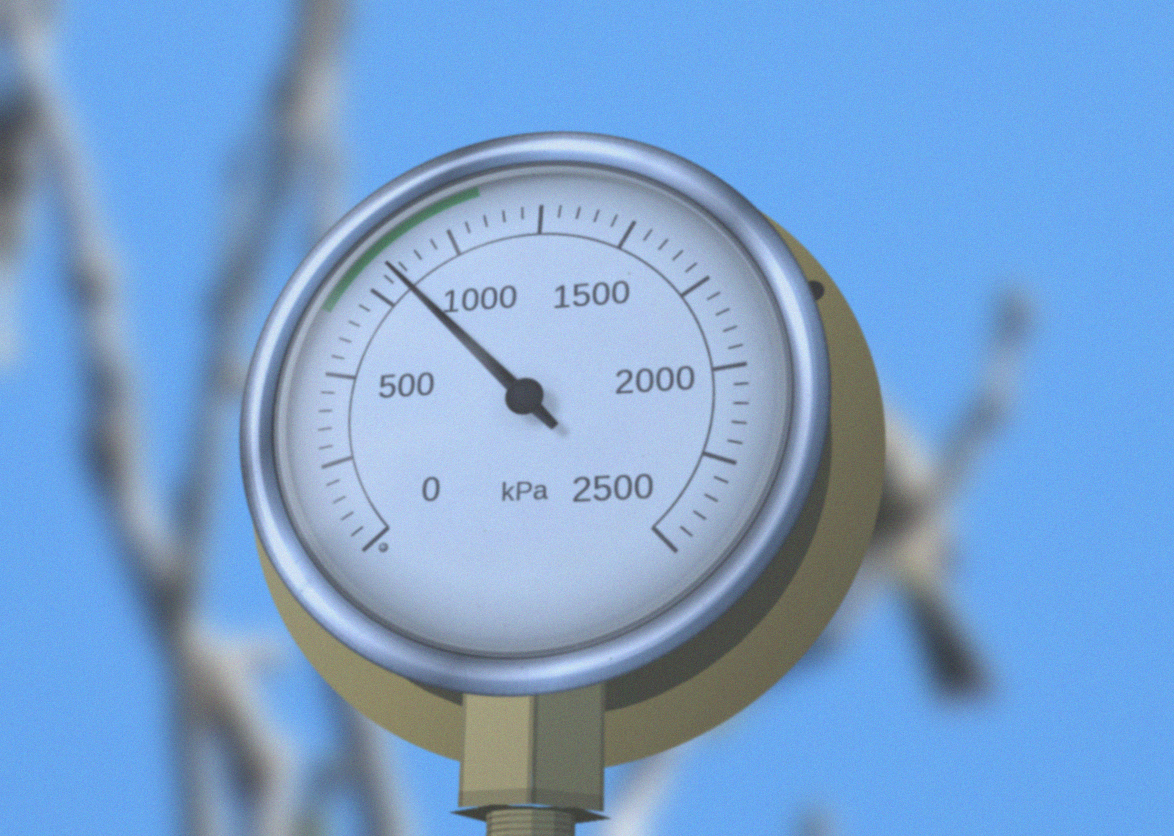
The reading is 825 kPa
